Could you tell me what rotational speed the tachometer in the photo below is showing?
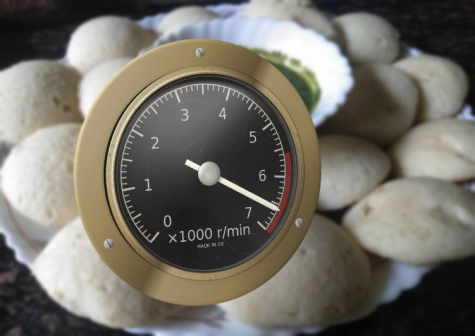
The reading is 6600 rpm
